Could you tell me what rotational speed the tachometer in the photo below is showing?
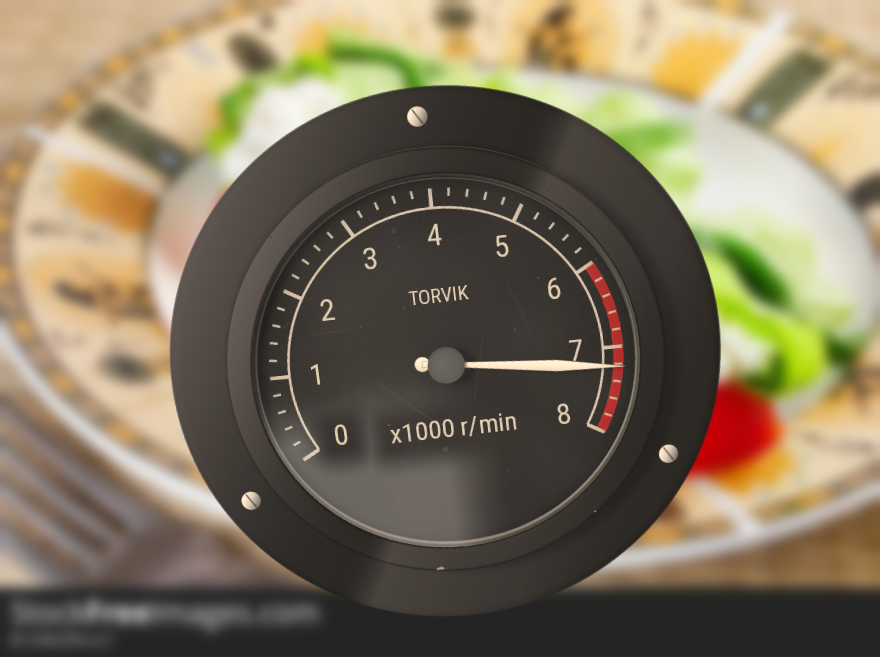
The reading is 7200 rpm
